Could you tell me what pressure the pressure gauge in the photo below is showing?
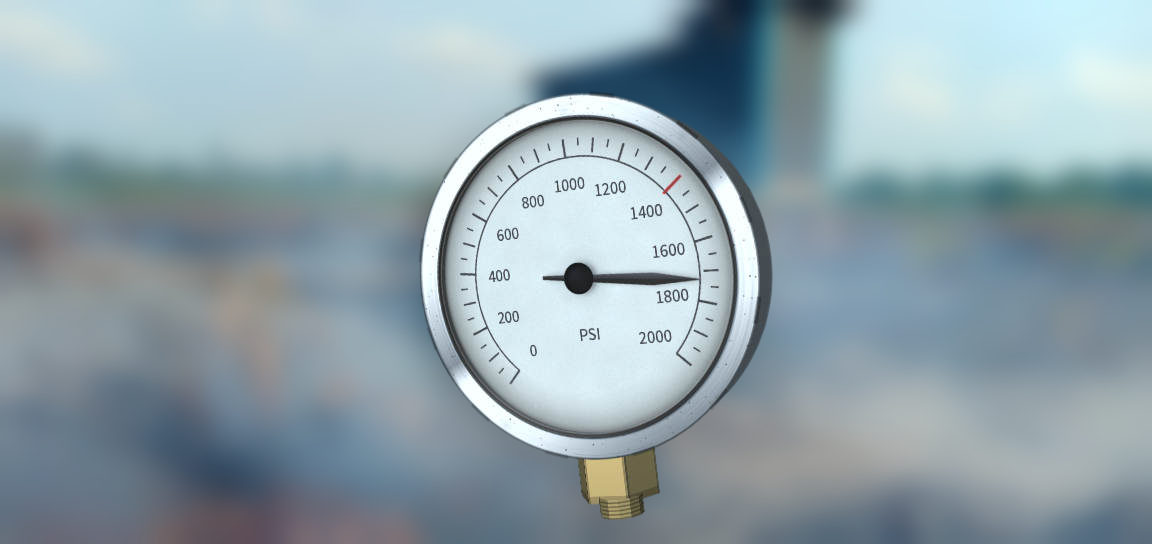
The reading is 1725 psi
